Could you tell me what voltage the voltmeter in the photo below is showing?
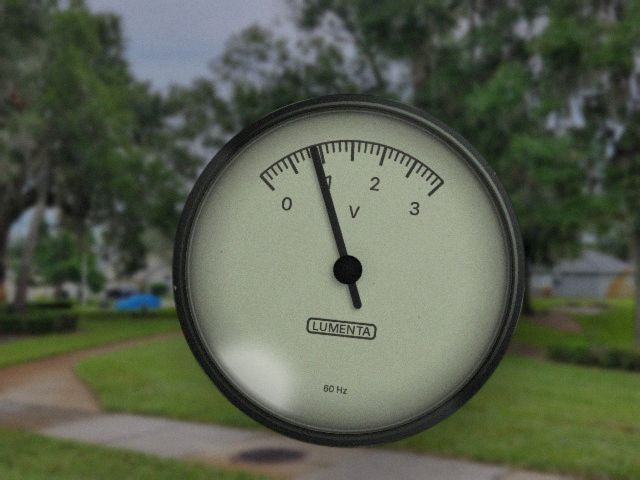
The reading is 0.9 V
